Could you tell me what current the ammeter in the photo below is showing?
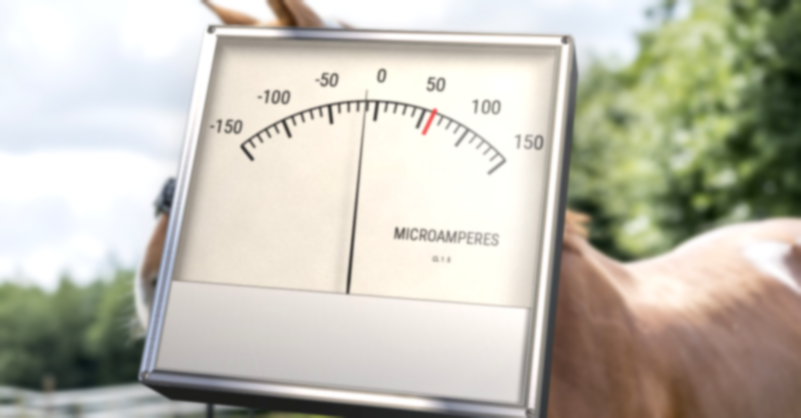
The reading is -10 µA
